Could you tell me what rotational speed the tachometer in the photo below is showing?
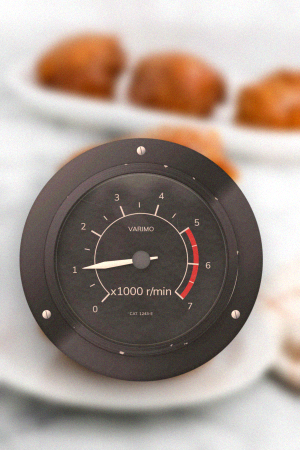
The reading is 1000 rpm
